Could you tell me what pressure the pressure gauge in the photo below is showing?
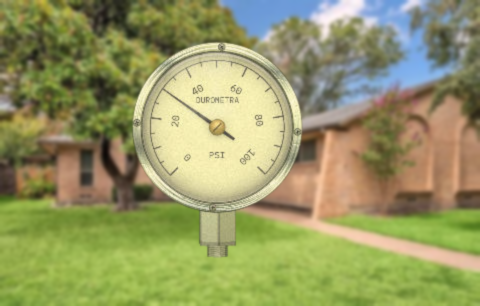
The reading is 30 psi
